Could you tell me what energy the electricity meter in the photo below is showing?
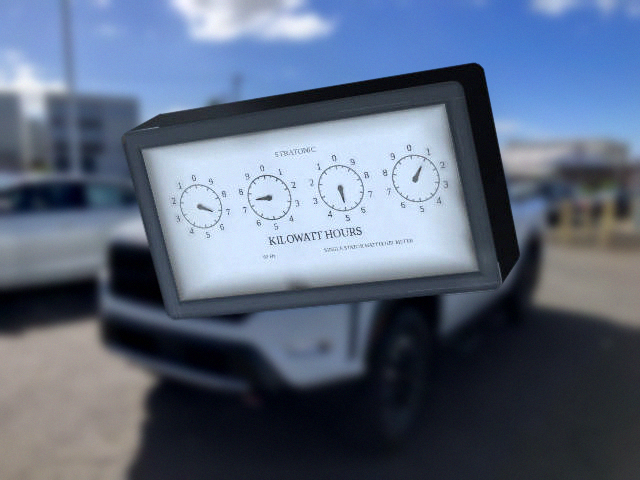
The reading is 6751 kWh
